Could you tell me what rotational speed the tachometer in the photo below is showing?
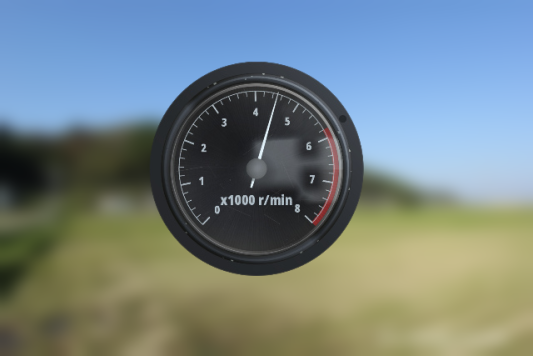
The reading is 4500 rpm
